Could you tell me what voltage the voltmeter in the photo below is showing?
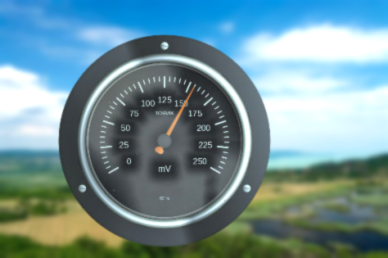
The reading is 155 mV
